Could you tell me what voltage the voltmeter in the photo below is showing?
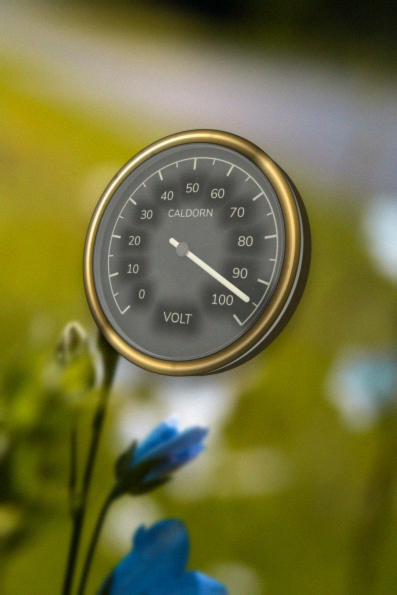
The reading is 95 V
